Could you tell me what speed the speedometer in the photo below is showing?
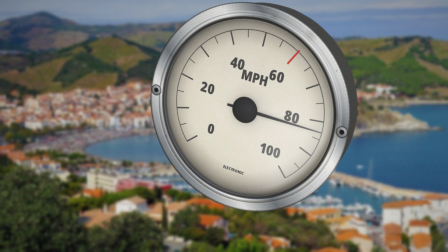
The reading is 82.5 mph
